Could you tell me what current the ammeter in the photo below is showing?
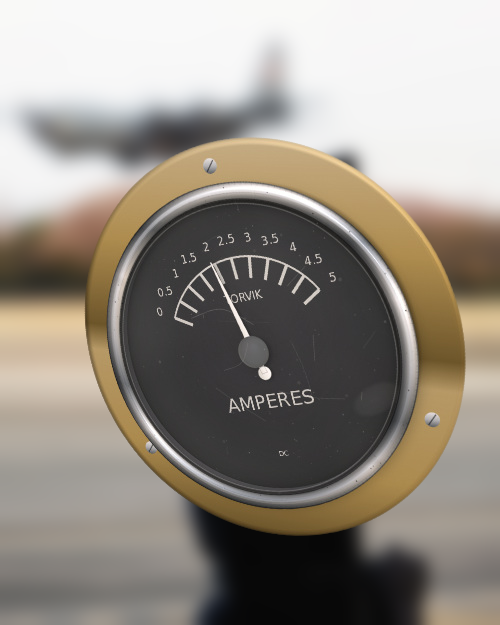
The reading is 2 A
